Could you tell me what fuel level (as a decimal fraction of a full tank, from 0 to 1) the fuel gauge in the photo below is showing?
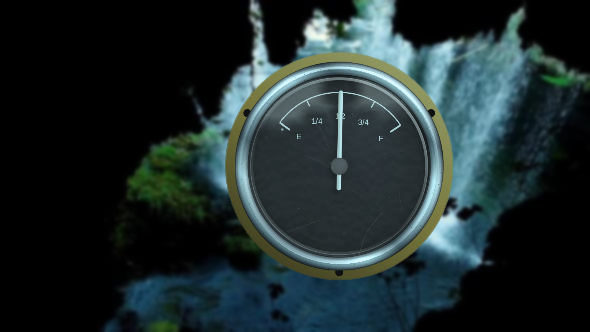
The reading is 0.5
